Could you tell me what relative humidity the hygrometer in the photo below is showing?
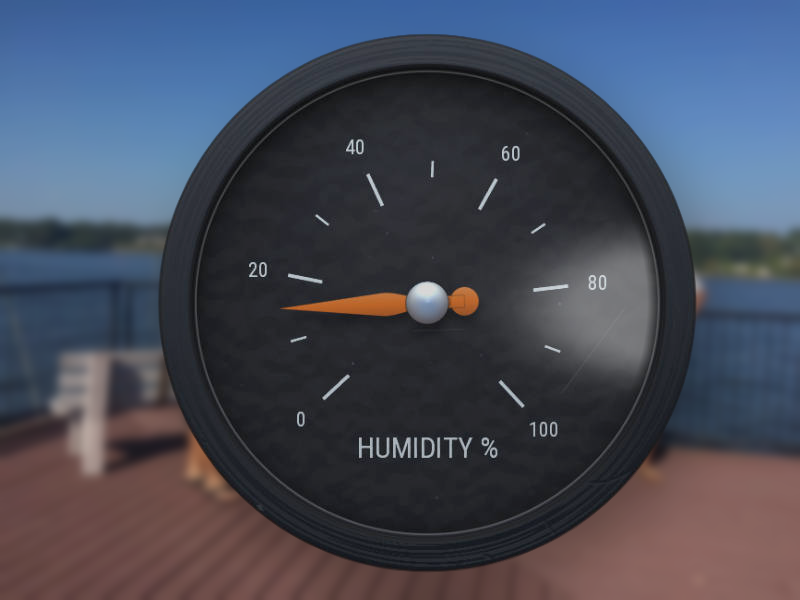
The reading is 15 %
